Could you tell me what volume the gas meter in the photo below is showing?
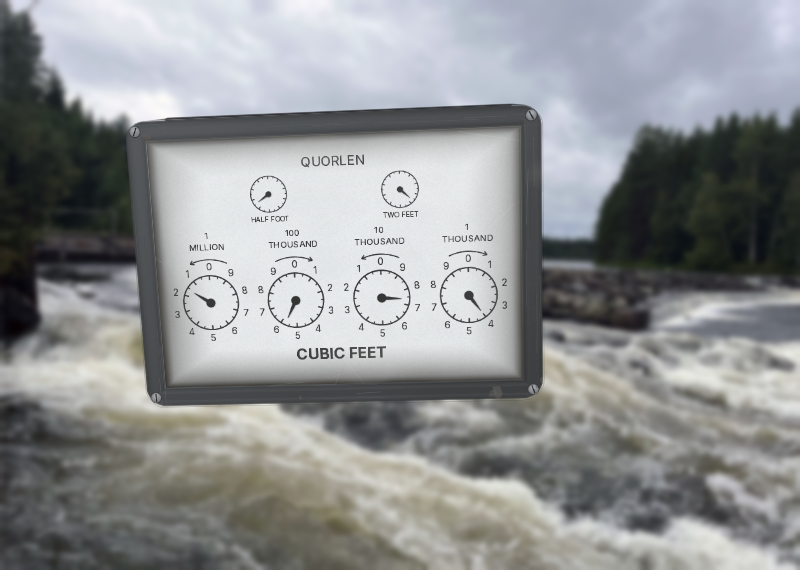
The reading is 157400 ft³
